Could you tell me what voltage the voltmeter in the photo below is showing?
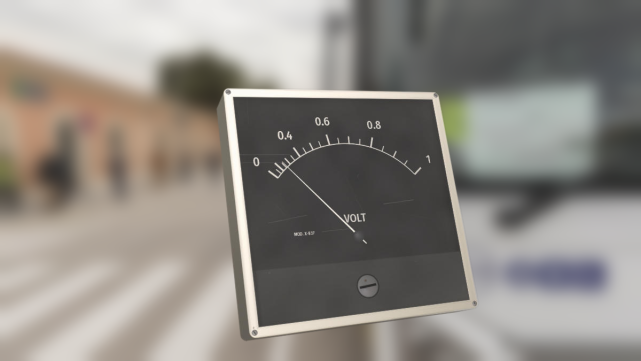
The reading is 0.25 V
